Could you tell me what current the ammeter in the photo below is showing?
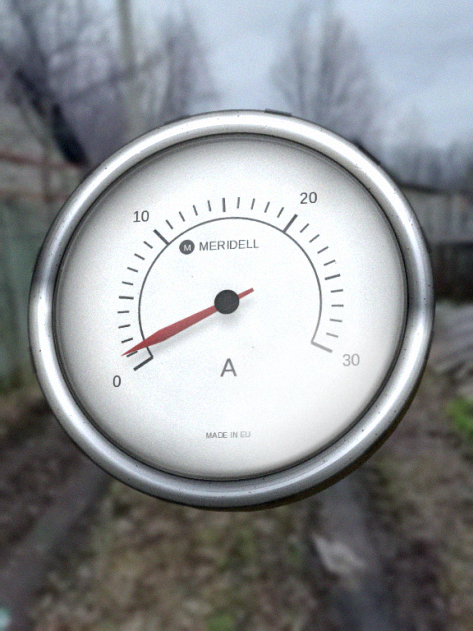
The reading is 1 A
